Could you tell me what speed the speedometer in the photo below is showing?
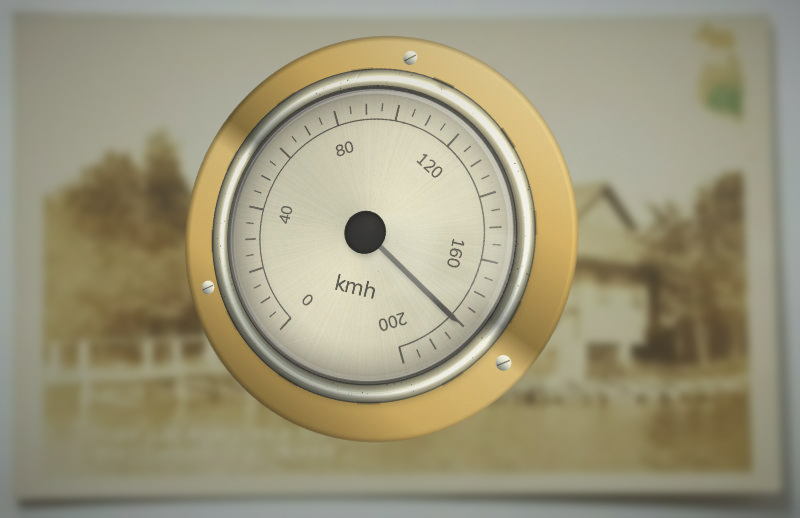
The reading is 180 km/h
